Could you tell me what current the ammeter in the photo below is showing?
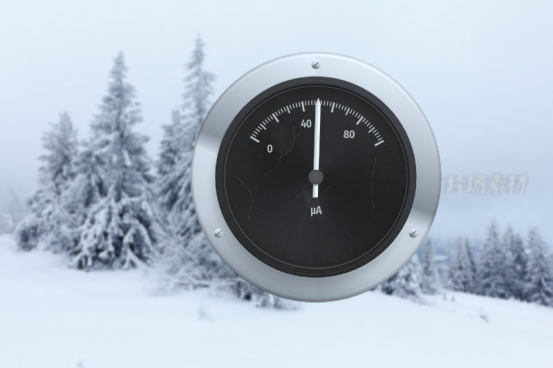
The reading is 50 µA
